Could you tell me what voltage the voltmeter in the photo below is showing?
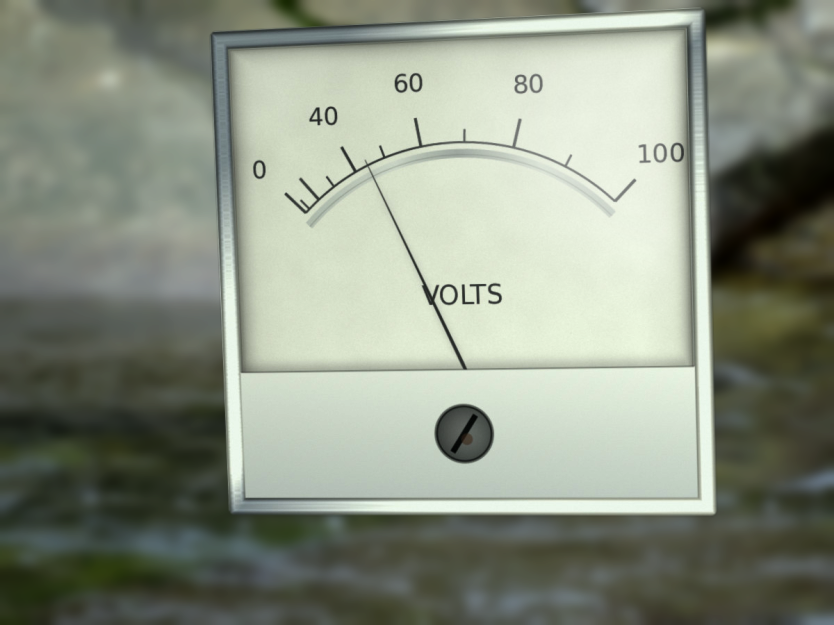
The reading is 45 V
